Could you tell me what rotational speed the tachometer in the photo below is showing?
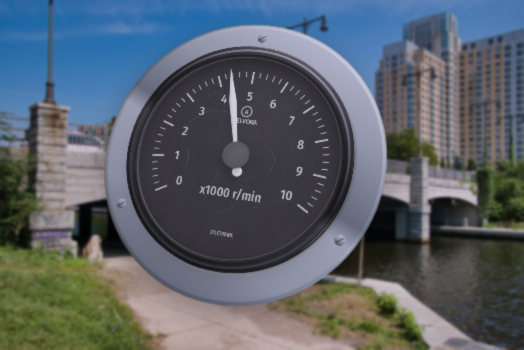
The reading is 4400 rpm
